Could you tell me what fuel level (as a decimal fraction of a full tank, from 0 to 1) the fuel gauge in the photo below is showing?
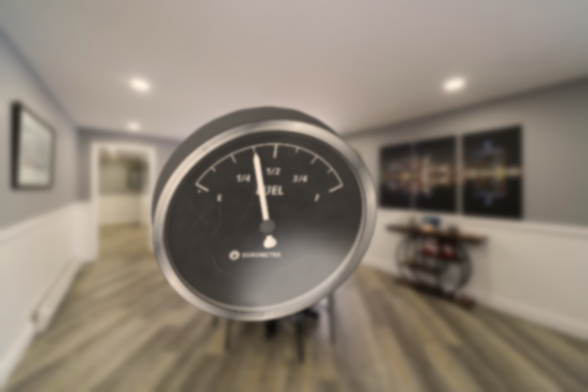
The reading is 0.375
